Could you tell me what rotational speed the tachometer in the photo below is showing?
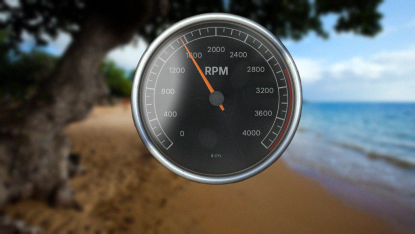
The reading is 1550 rpm
